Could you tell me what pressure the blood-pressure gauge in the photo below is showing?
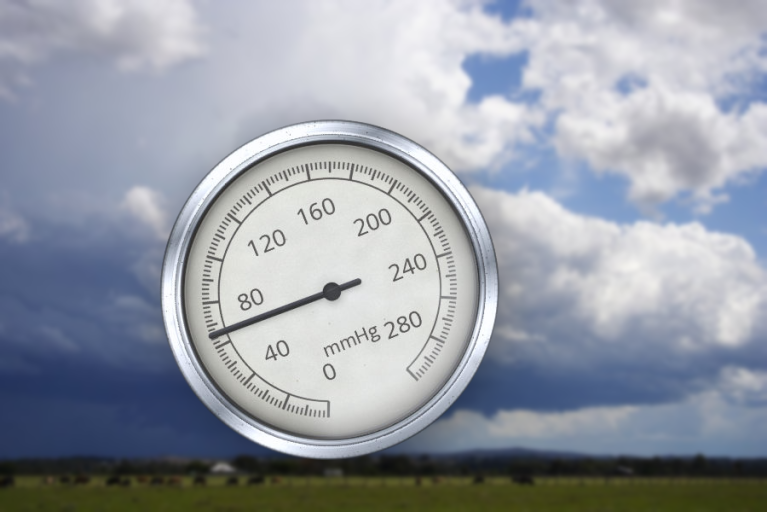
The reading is 66 mmHg
